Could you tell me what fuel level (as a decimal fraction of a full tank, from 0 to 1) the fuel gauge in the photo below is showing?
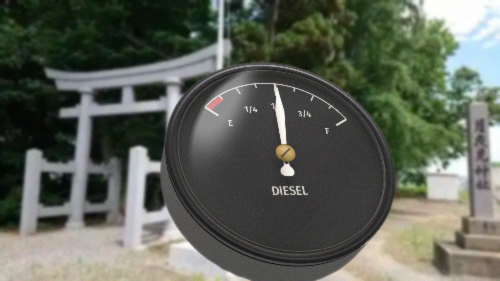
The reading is 0.5
